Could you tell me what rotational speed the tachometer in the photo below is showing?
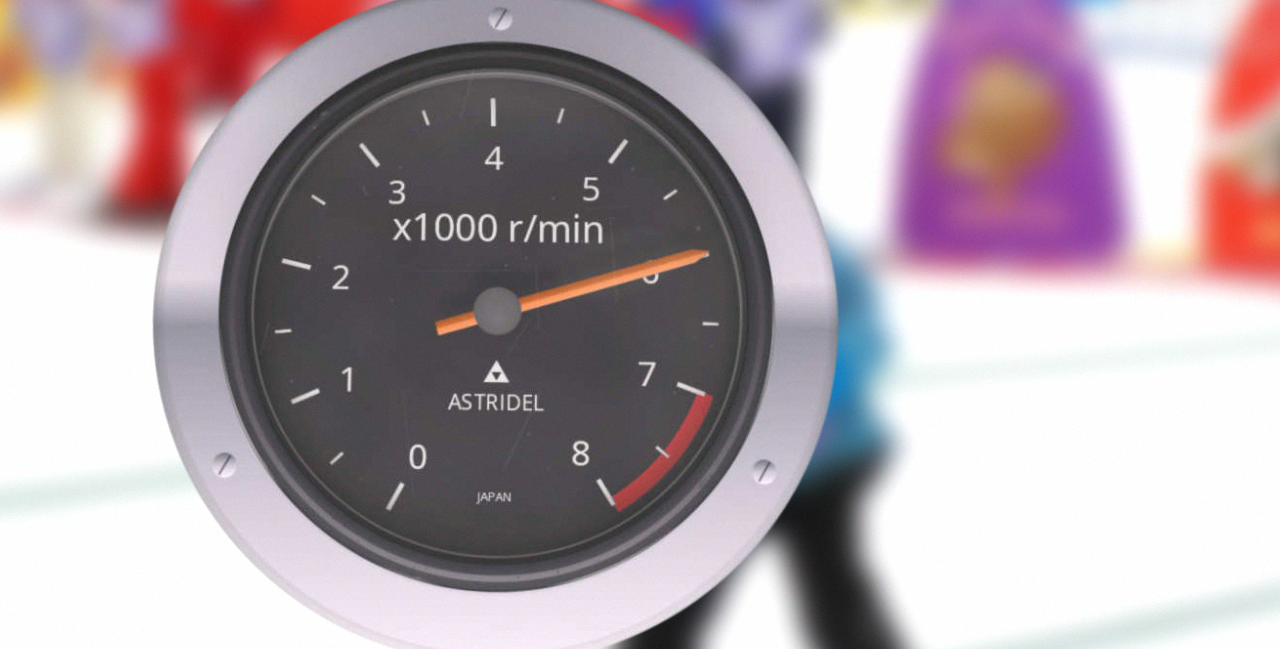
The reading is 6000 rpm
